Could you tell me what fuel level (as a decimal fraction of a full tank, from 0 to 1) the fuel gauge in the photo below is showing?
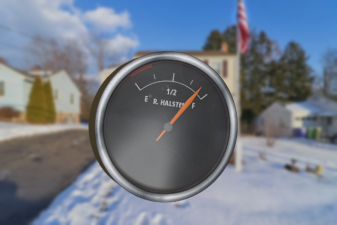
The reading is 0.875
